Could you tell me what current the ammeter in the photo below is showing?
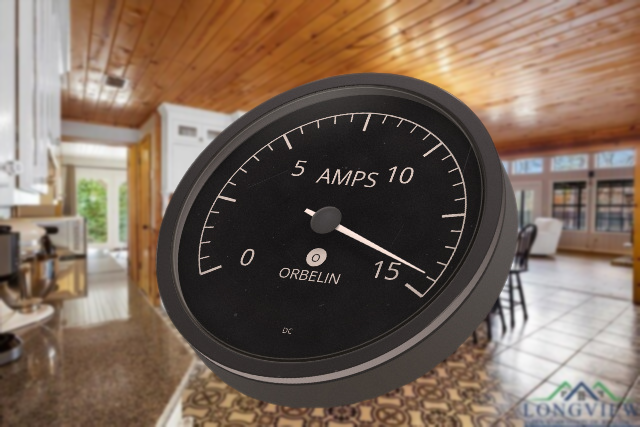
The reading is 14.5 A
